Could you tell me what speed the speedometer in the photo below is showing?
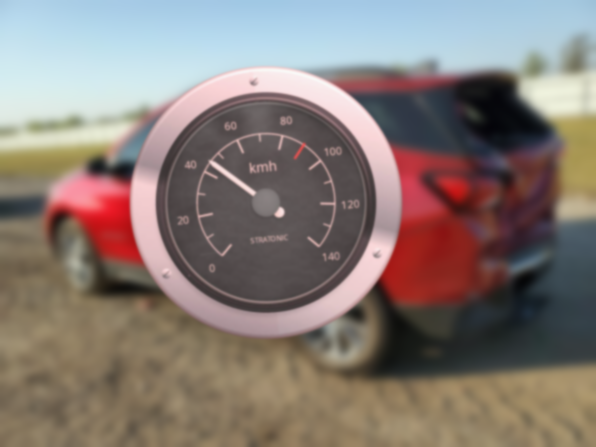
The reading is 45 km/h
